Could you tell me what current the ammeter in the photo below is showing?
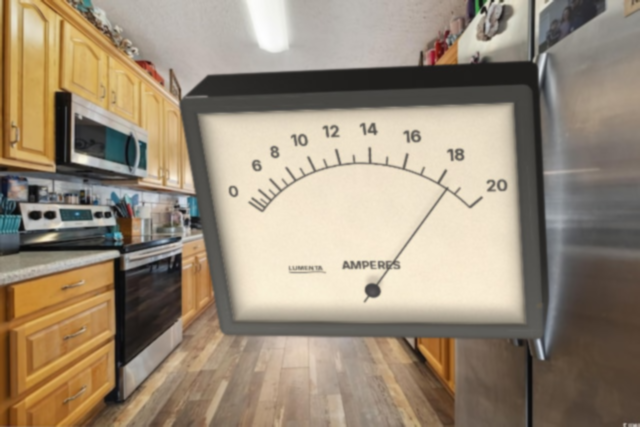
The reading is 18.5 A
